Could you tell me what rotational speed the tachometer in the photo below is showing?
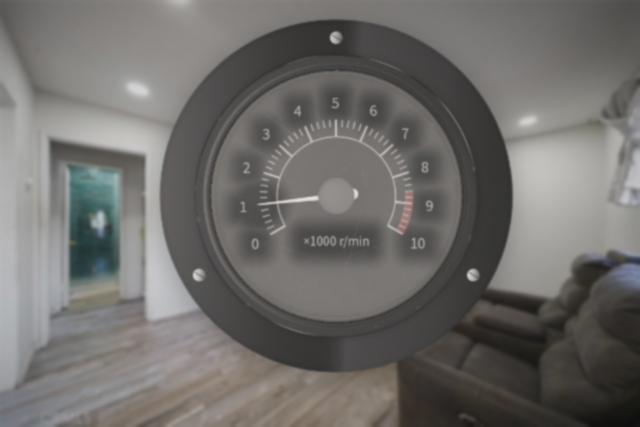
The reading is 1000 rpm
